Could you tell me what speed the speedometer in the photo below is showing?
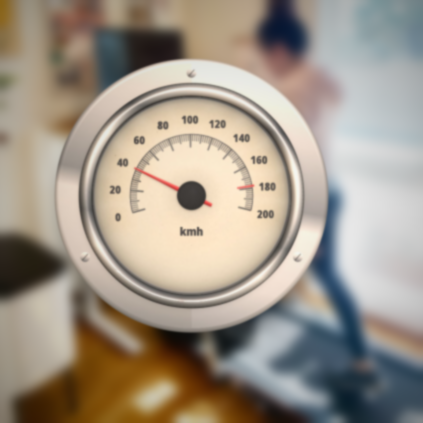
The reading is 40 km/h
